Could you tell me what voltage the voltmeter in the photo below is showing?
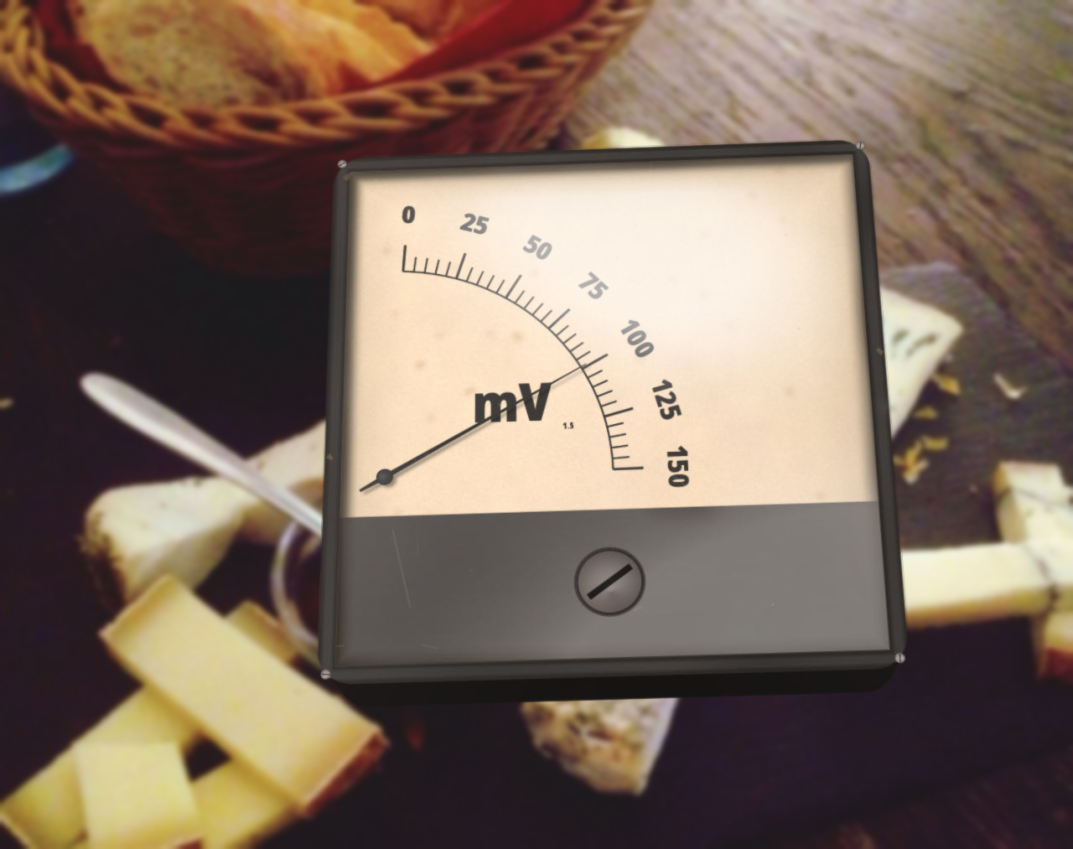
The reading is 100 mV
